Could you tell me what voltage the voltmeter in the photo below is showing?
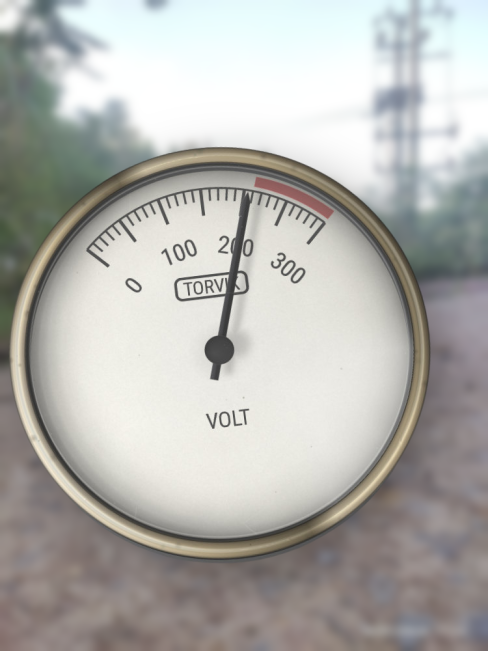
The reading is 205 V
